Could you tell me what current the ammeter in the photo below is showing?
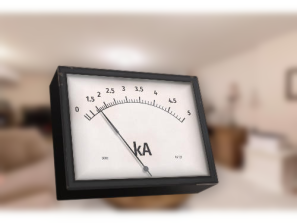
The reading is 1.5 kA
